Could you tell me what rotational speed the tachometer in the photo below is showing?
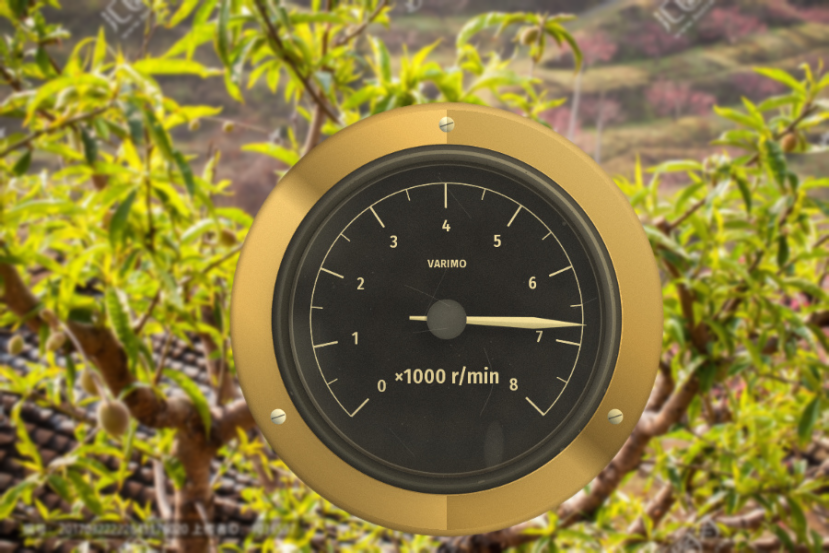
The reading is 6750 rpm
